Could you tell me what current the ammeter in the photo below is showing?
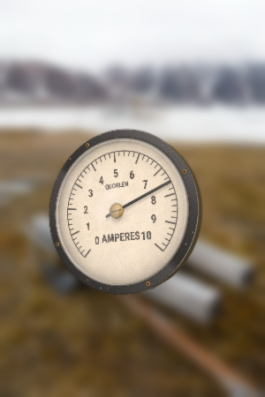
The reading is 7.6 A
